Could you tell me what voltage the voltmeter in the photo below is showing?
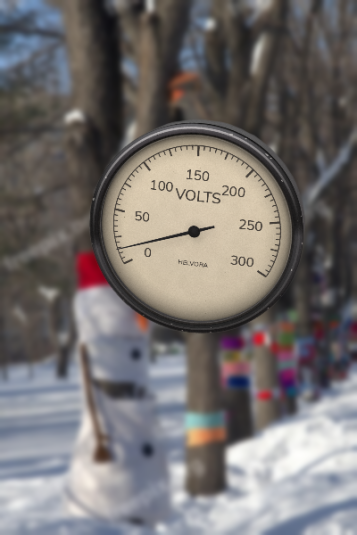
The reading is 15 V
